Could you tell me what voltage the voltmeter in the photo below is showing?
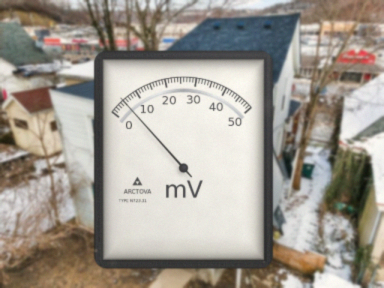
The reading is 5 mV
